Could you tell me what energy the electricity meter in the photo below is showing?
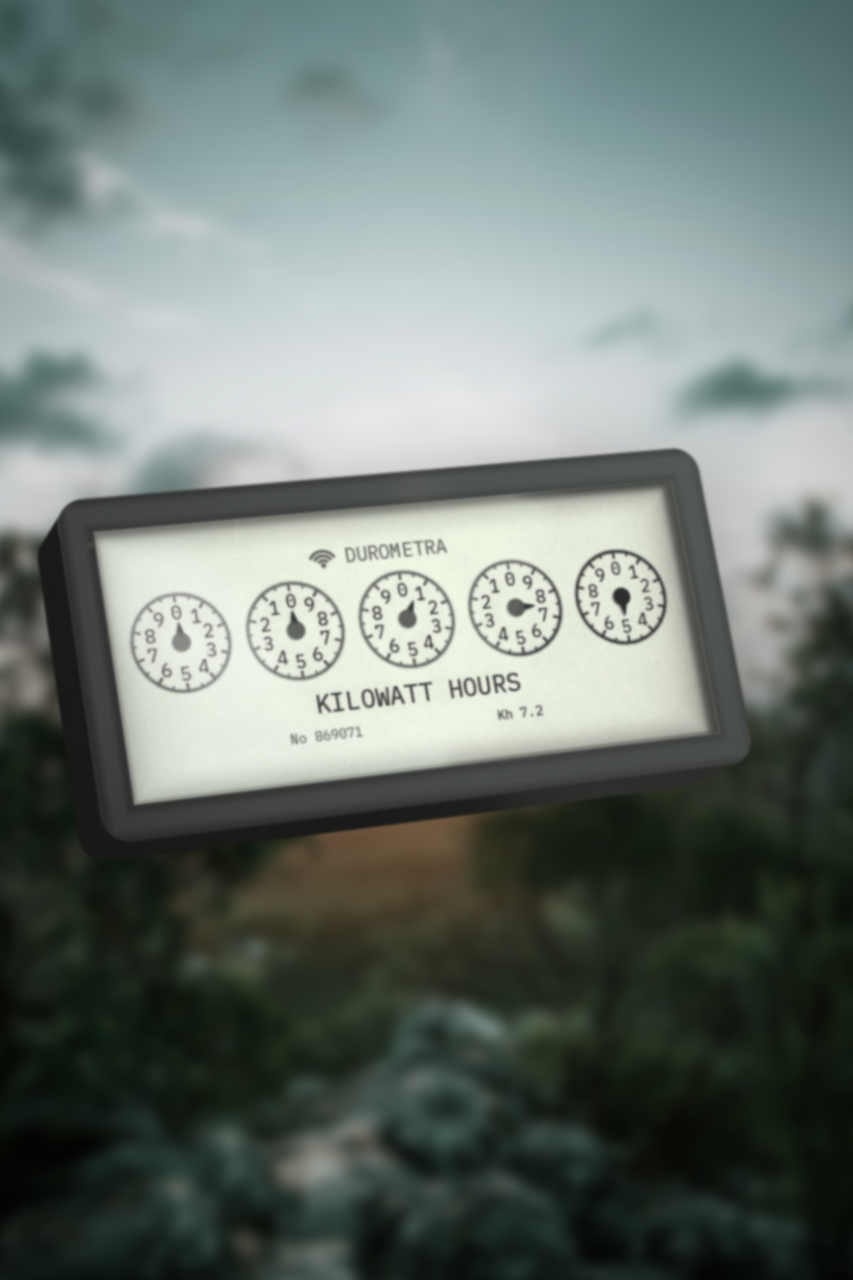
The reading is 75 kWh
